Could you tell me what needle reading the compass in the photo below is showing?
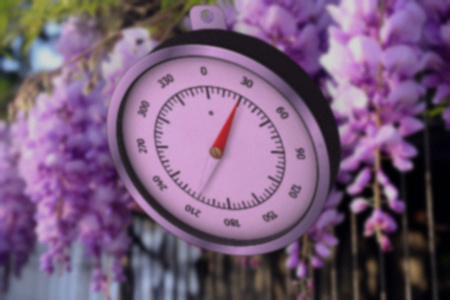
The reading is 30 °
